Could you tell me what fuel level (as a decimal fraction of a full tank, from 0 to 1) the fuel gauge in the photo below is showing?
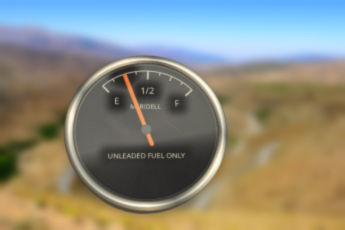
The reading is 0.25
